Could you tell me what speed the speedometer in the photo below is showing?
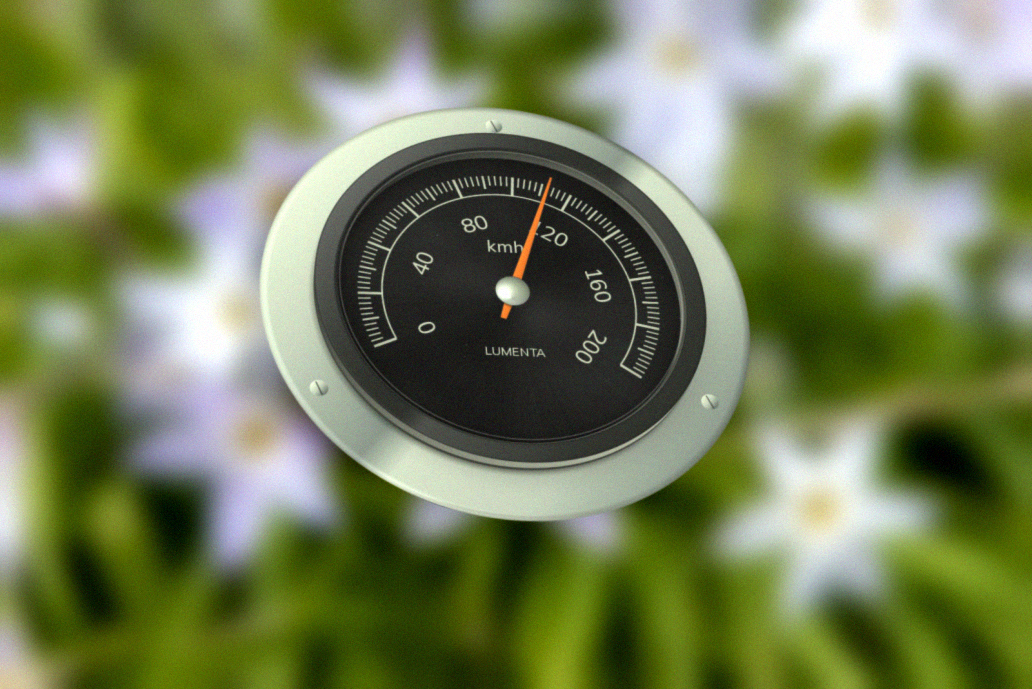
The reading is 112 km/h
